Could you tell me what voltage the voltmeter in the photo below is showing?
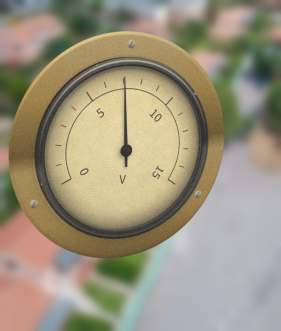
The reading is 7 V
